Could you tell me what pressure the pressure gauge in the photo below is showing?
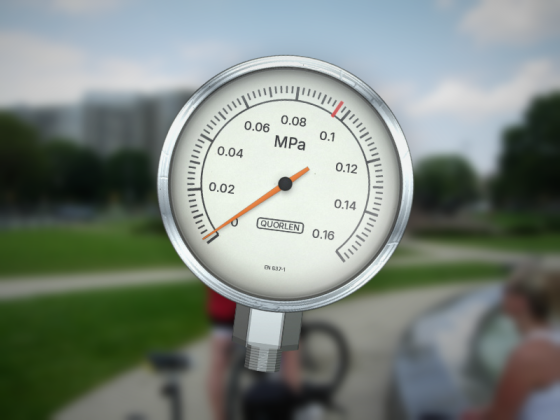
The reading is 0.002 MPa
